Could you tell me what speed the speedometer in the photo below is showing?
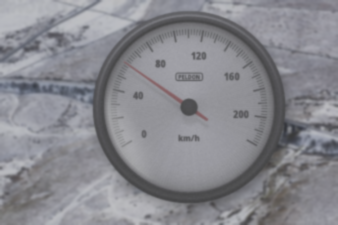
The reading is 60 km/h
